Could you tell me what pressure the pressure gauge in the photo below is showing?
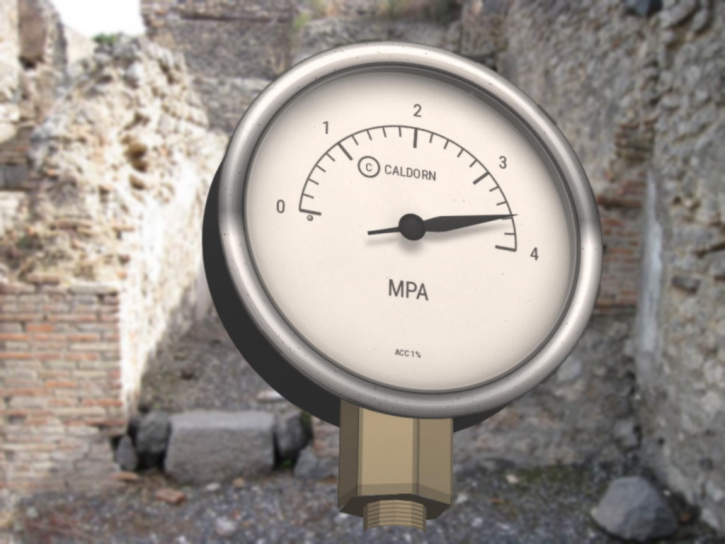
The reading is 3.6 MPa
